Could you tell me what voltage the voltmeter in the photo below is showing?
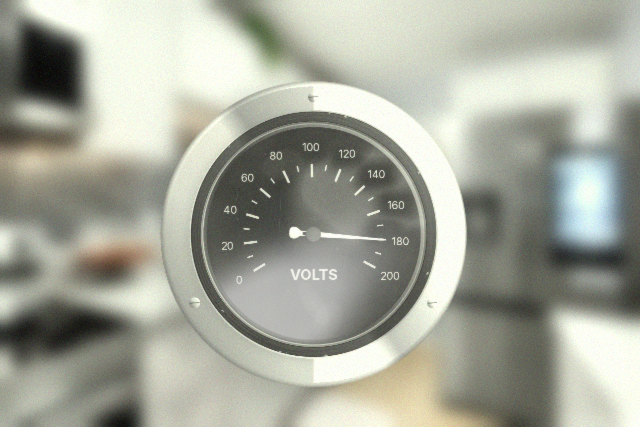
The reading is 180 V
